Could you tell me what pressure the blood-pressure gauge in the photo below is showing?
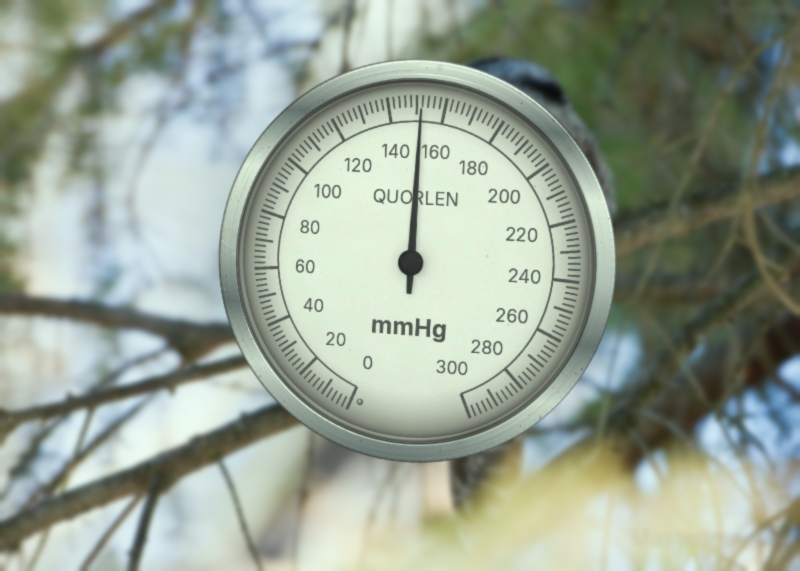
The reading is 152 mmHg
